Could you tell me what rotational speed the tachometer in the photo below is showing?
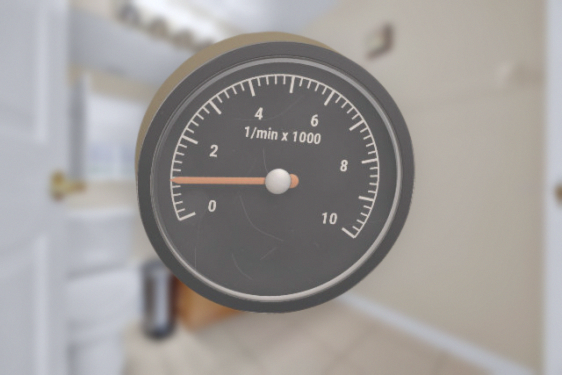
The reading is 1000 rpm
